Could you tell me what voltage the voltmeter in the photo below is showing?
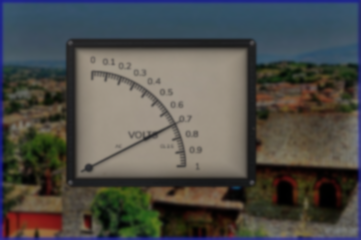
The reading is 0.7 V
